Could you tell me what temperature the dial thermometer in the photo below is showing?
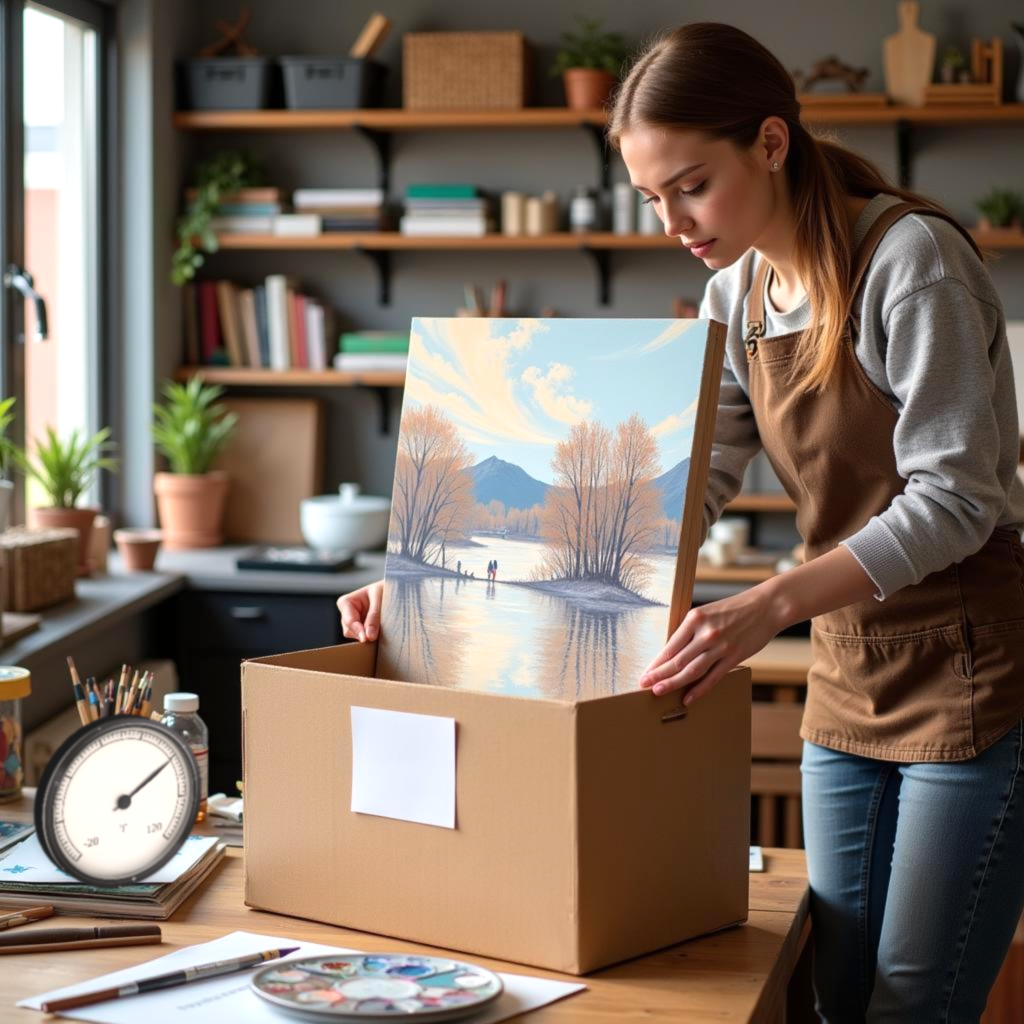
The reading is 80 °F
